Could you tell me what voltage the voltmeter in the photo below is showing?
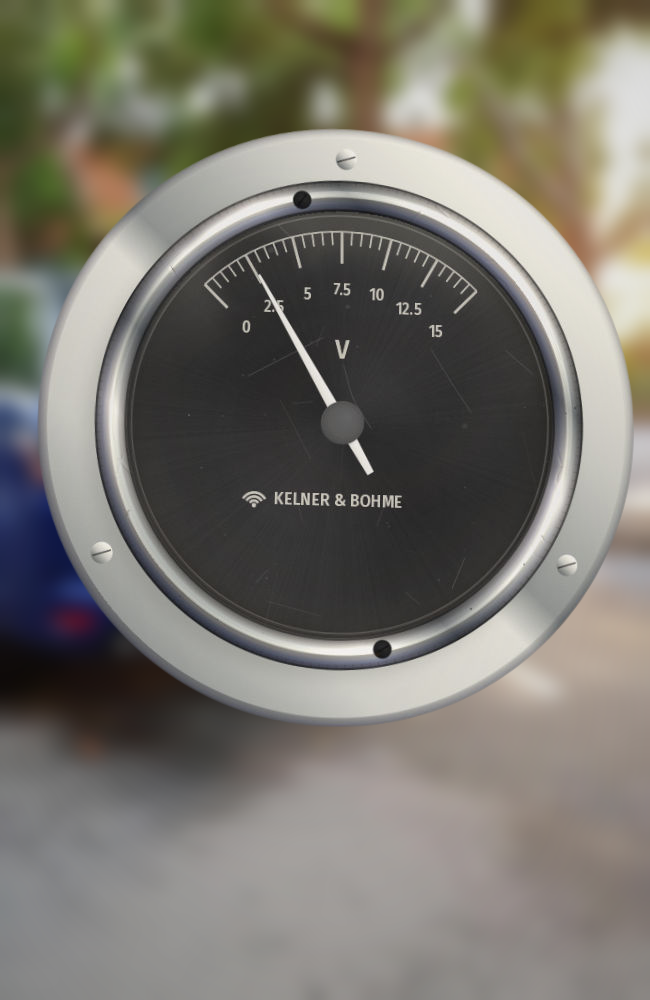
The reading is 2.5 V
